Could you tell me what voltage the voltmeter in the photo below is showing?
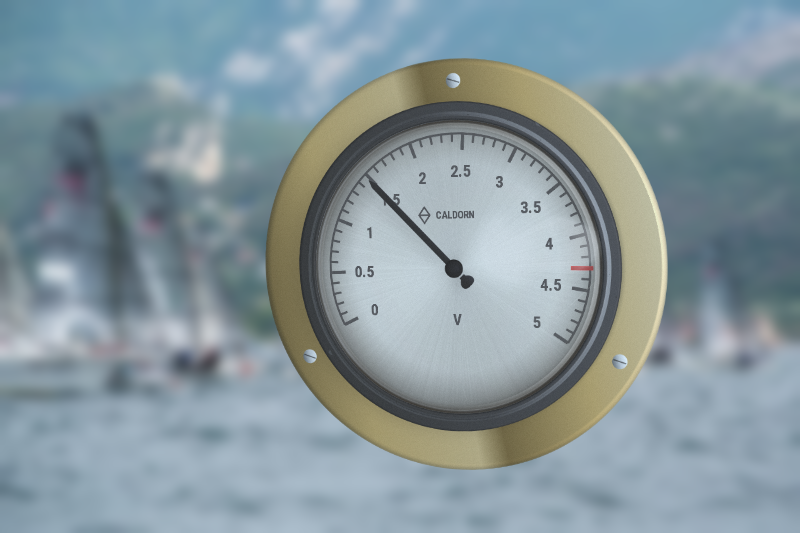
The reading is 1.5 V
